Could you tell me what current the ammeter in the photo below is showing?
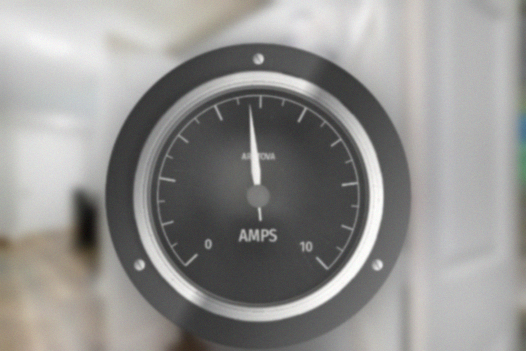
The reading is 4.75 A
